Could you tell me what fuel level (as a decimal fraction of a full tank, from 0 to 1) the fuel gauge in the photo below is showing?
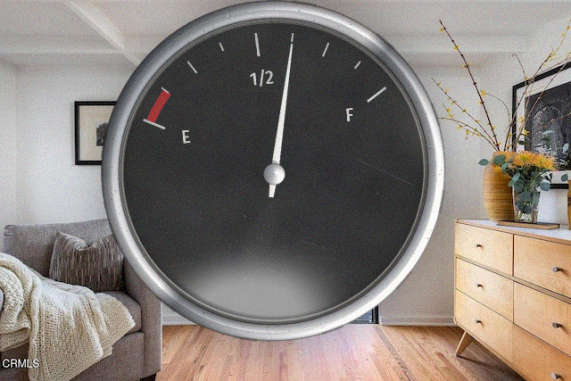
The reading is 0.625
